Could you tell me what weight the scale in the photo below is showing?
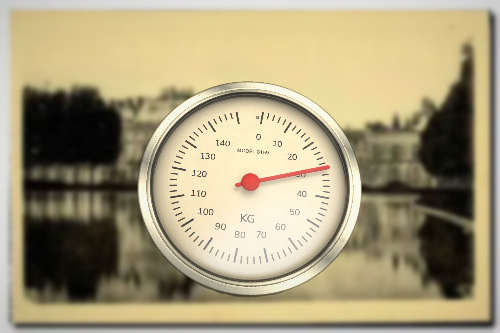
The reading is 30 kg
